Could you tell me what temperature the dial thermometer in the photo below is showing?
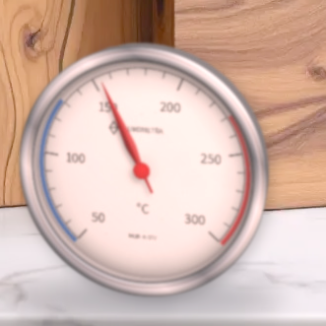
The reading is 155 °C
